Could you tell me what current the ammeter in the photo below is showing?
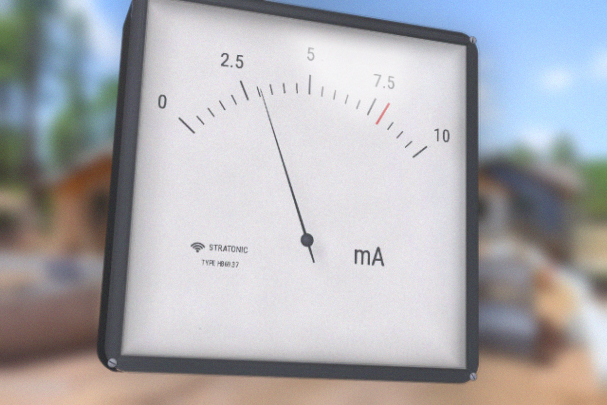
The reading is 3 mA
